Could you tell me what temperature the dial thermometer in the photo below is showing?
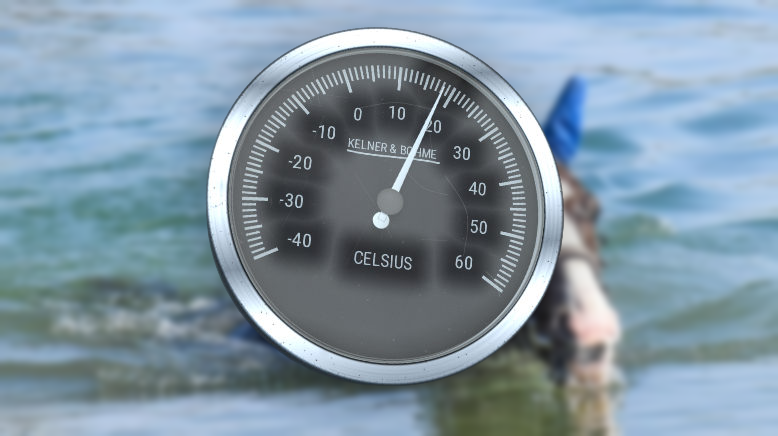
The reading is 18 °C
